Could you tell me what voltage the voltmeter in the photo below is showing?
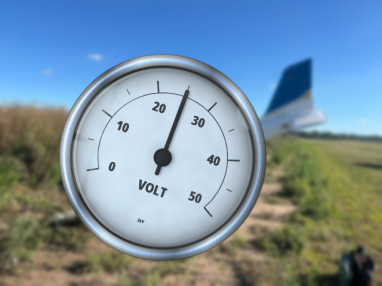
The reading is 25 V
